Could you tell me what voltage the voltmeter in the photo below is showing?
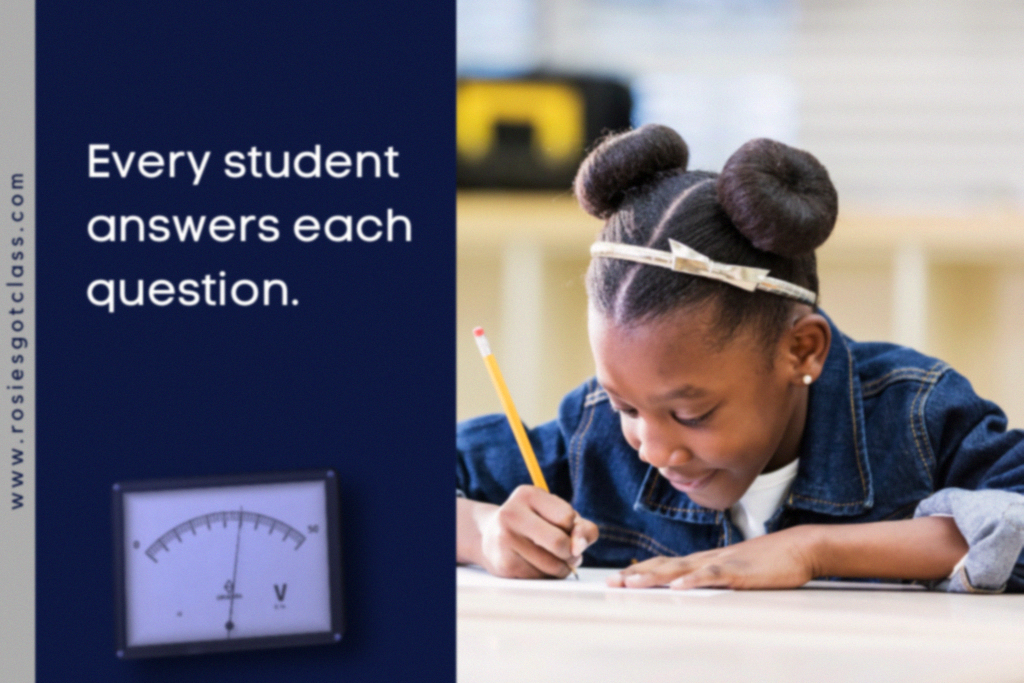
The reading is 30 V
